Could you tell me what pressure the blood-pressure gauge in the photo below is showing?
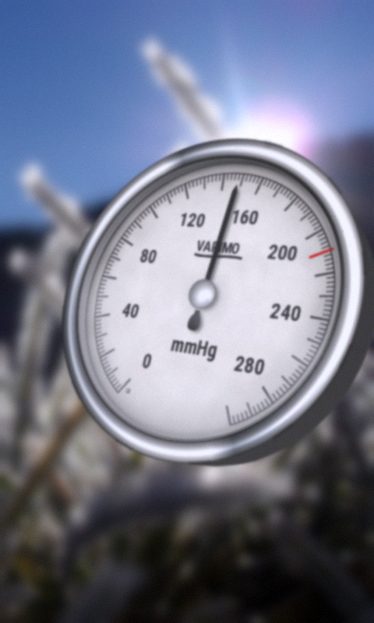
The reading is 150 mmHg
